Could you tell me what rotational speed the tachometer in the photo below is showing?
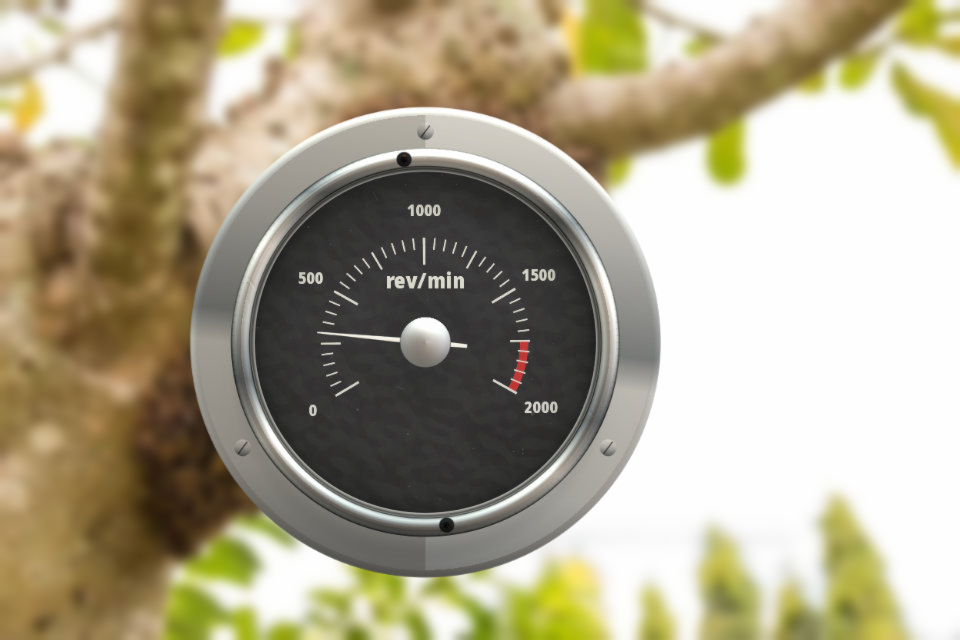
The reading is 300 rpm
